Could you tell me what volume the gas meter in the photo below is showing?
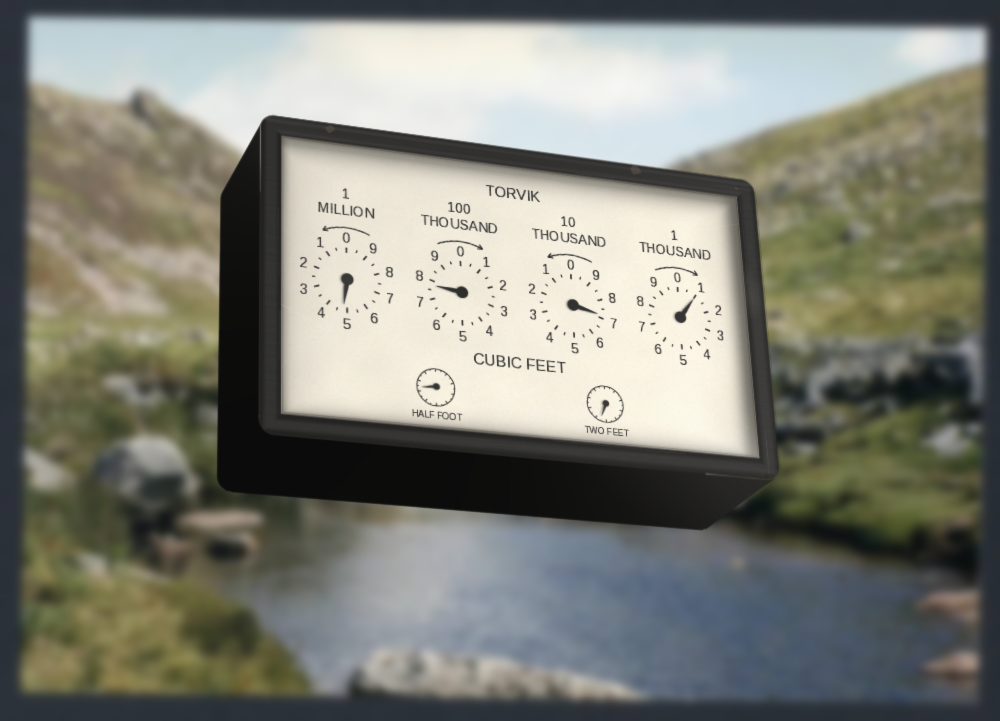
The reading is 477100 ft³
